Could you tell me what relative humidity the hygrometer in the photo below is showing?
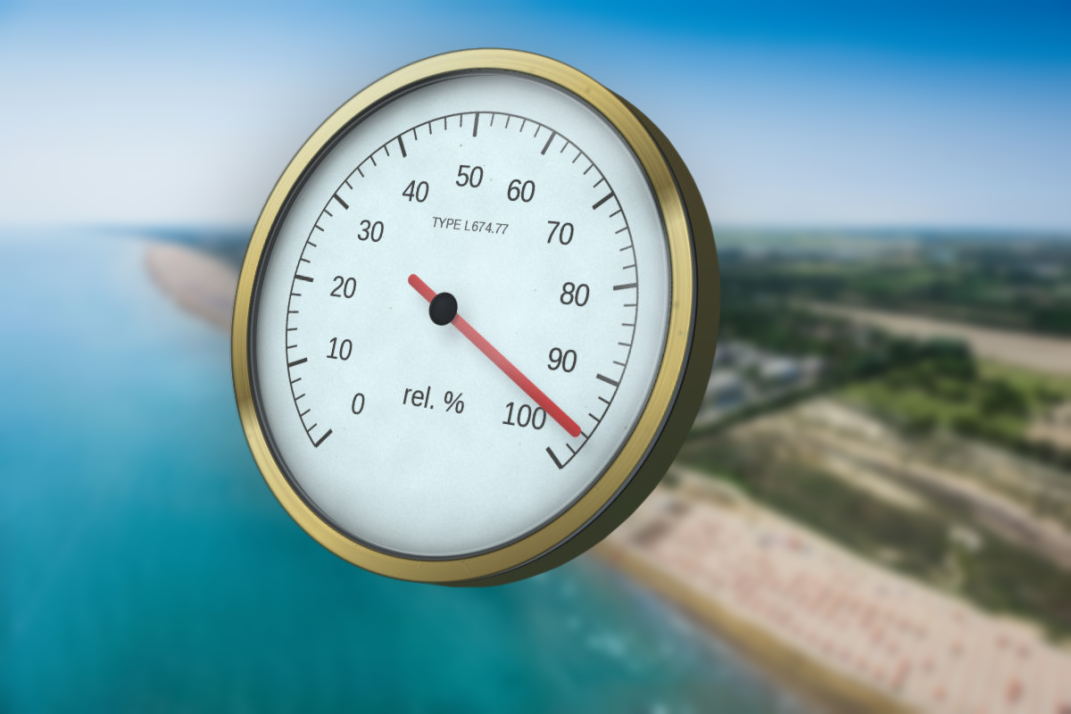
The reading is 96 %
